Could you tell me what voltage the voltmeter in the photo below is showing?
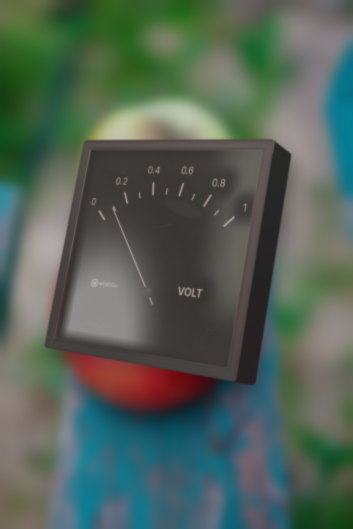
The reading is 0.1 V
